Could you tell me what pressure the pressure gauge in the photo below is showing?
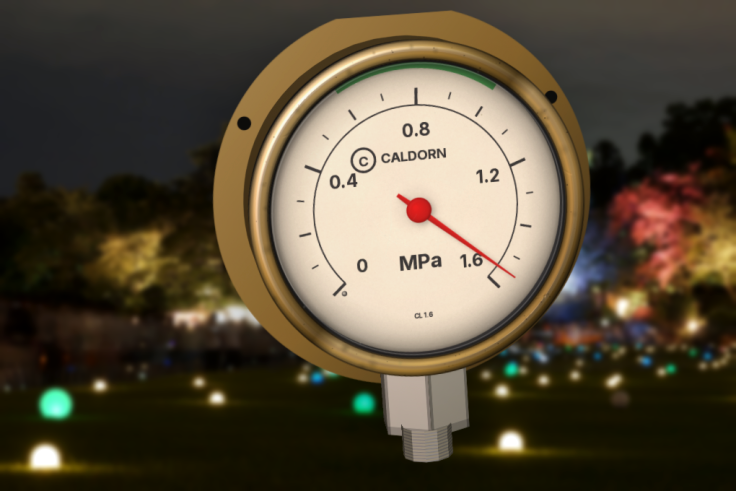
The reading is 1.55 MPa
